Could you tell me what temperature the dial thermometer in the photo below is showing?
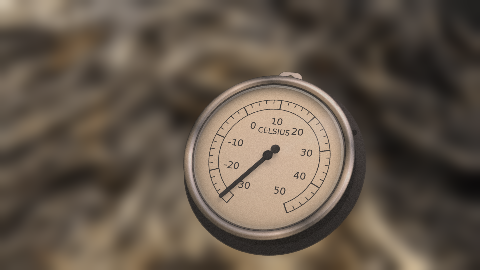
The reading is -28 °C
